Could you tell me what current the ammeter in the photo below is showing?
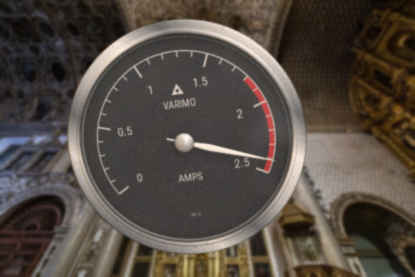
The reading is 2.4 A
